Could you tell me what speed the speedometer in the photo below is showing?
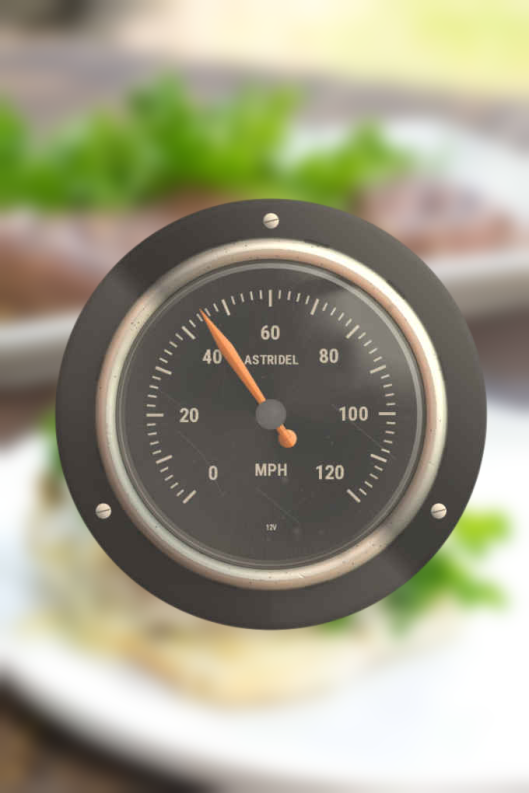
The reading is 45 mph
